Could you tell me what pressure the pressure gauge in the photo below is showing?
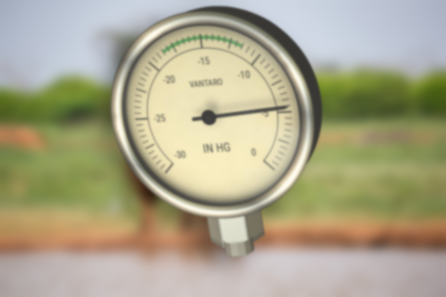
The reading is -5.5 inHg
